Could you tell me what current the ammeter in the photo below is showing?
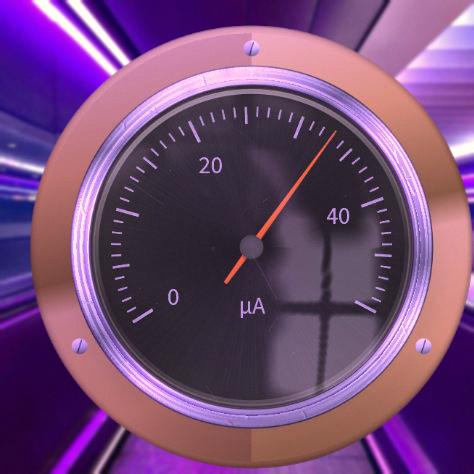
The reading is 33 µA
